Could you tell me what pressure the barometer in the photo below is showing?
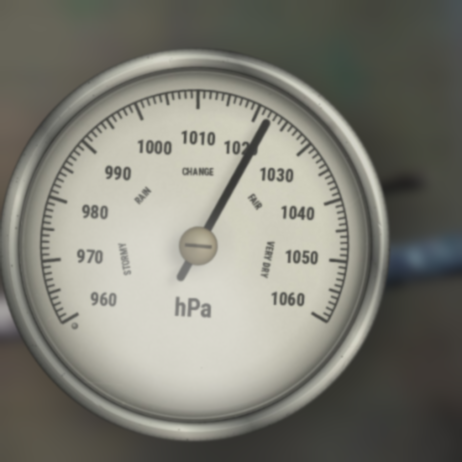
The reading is 1022 hPa
